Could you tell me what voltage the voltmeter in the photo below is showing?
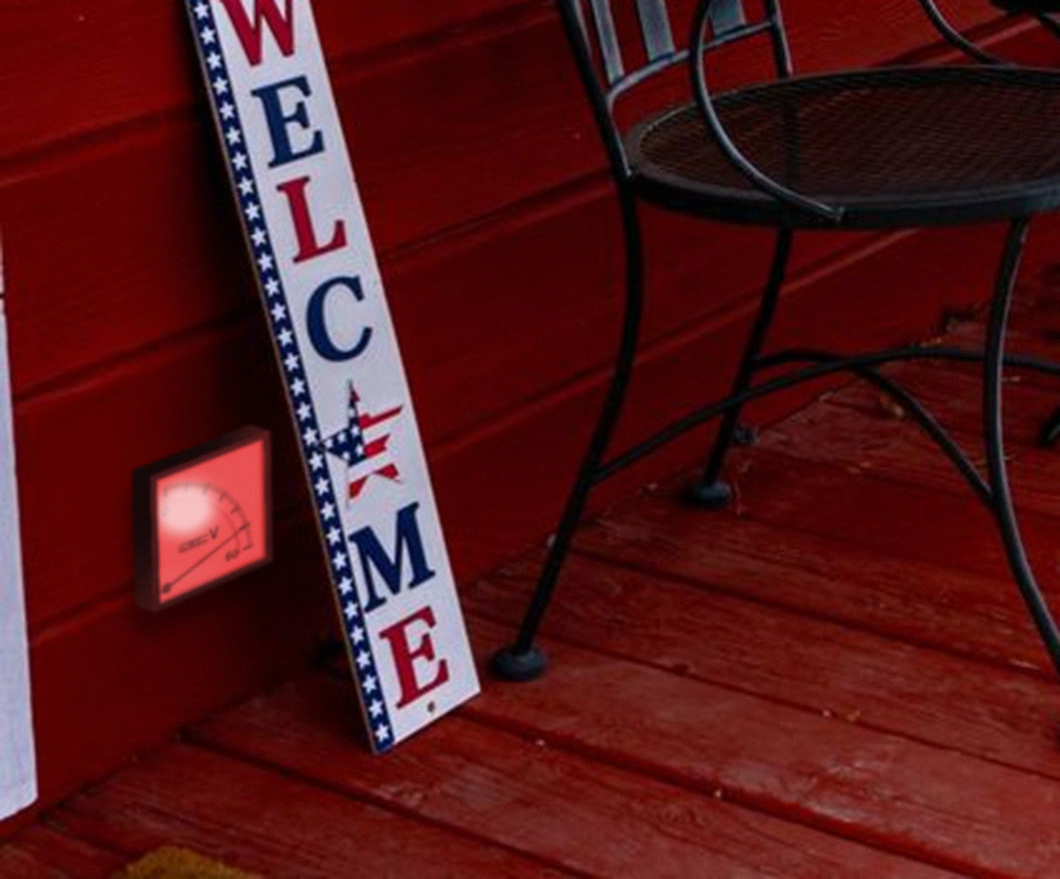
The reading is 50 V
